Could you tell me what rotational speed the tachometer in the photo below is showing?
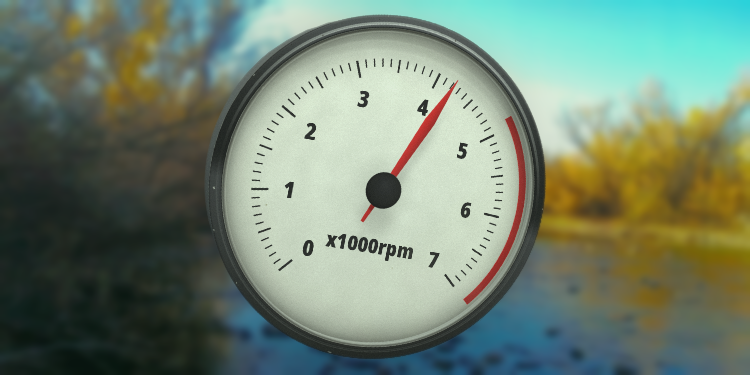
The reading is 4200 rpm
